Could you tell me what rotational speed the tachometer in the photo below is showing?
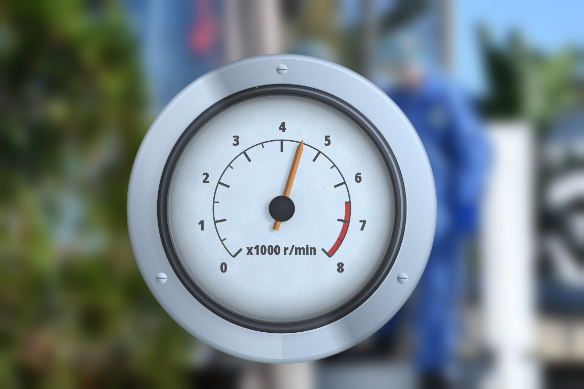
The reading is 4500 rpm
